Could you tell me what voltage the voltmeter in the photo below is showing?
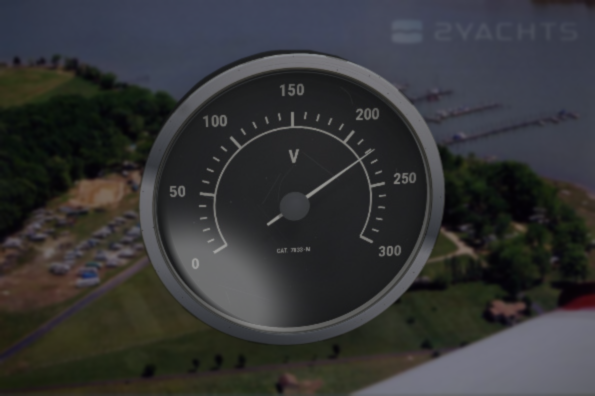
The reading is 220 V
